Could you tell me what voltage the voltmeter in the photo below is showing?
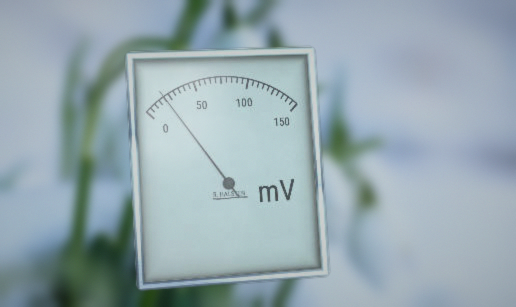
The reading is 20 mV
